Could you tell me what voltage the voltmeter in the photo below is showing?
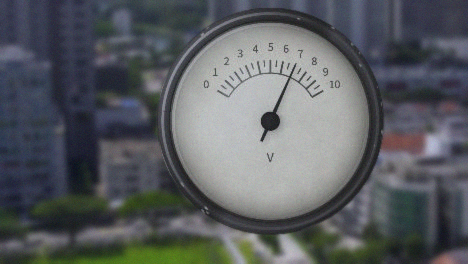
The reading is 7 V
